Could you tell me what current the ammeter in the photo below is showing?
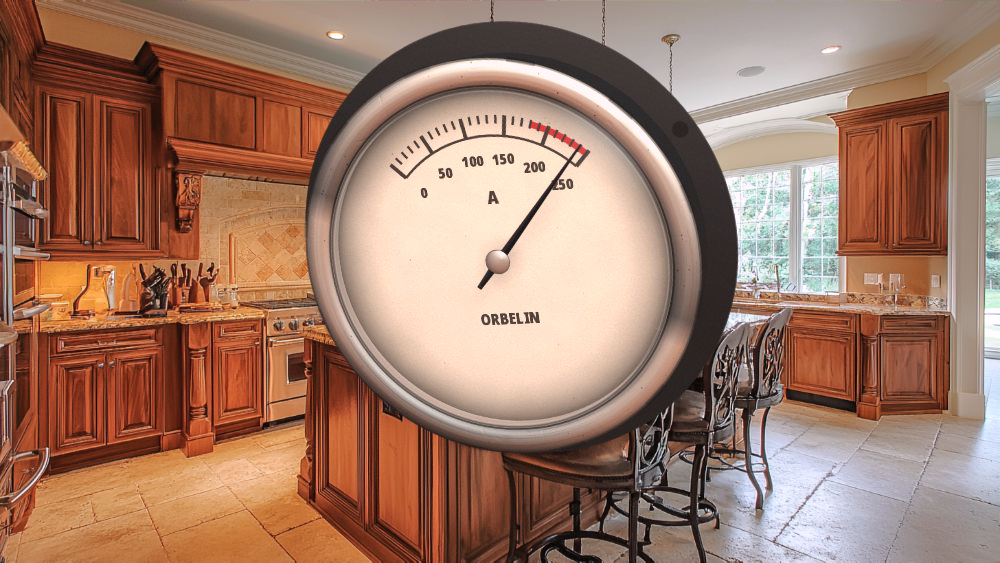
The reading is 240 A
